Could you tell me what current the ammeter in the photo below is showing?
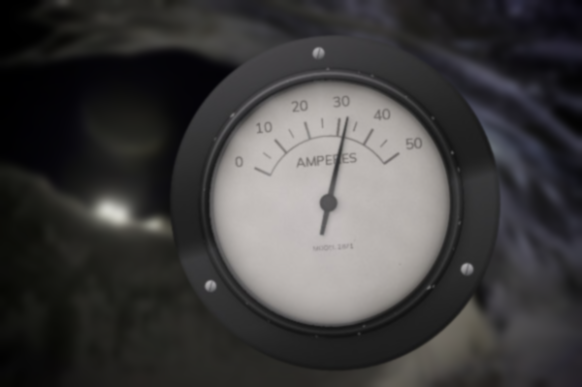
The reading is 32.5 A
